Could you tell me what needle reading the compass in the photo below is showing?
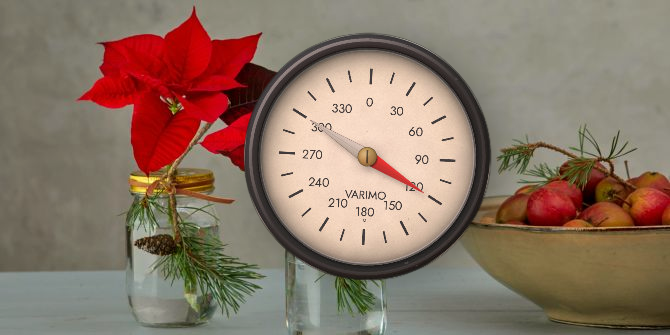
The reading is 120 °
